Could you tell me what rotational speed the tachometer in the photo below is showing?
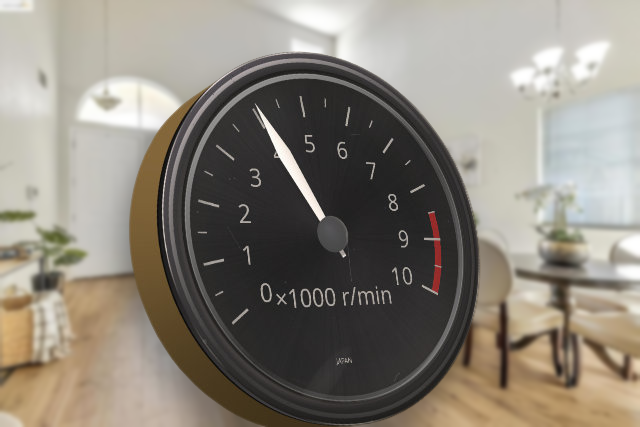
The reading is 4000 rpm
